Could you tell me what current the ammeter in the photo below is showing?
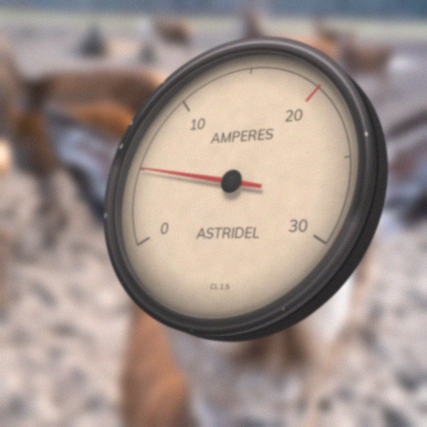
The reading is 5 A
